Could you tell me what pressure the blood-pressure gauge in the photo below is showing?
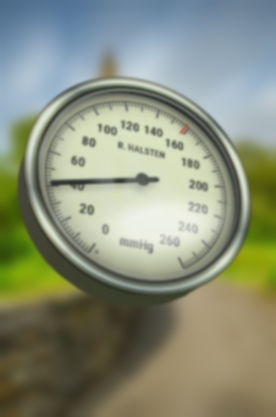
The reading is 40 mmHg
